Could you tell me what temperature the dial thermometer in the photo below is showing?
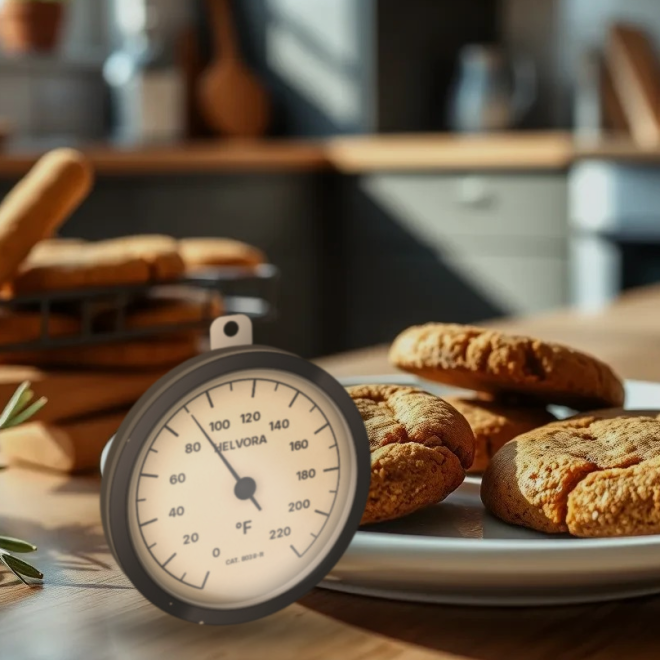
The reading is 90 °F
